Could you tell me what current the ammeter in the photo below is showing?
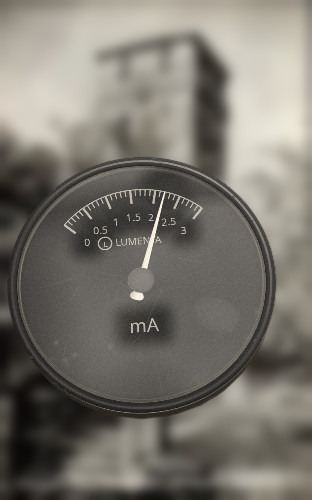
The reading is 2.2 mA
